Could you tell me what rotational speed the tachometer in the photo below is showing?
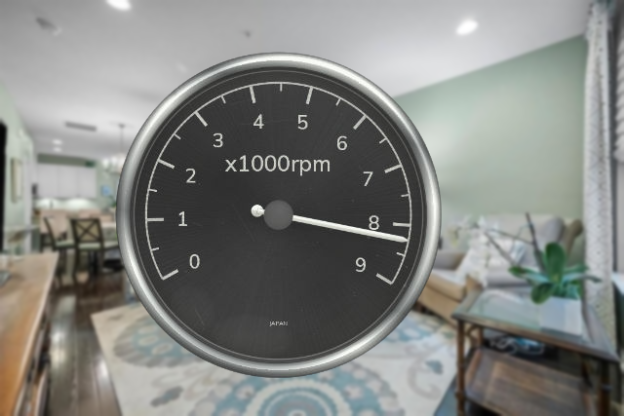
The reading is 8250 rpm
